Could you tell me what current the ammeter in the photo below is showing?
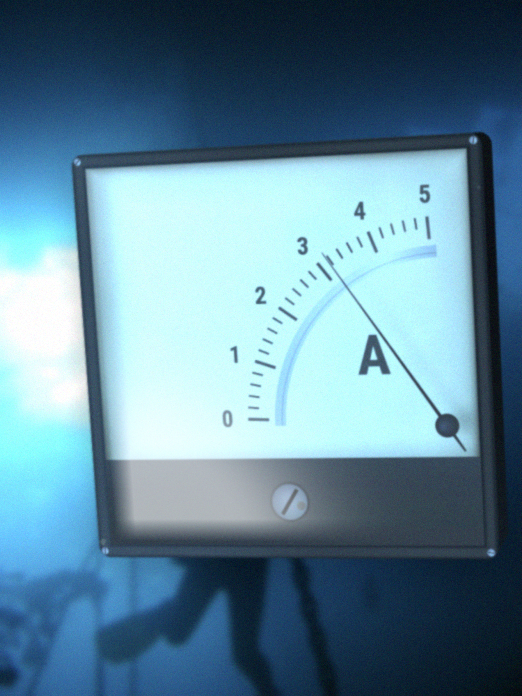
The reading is 3.2 A
